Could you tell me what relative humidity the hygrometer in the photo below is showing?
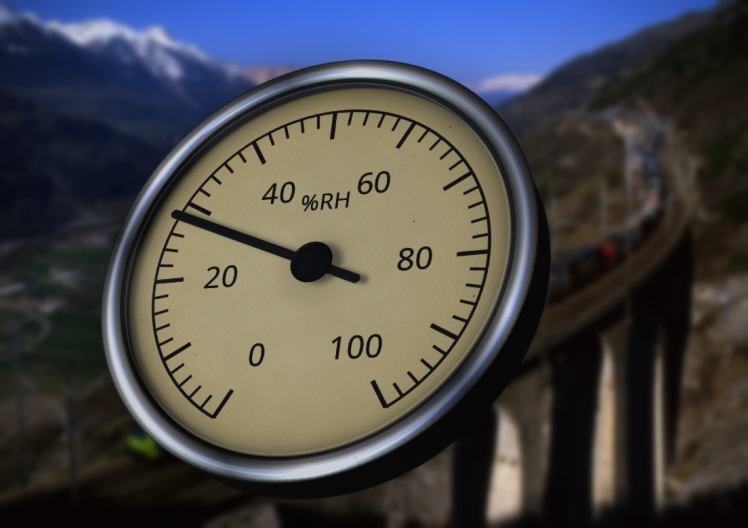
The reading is 28 %
